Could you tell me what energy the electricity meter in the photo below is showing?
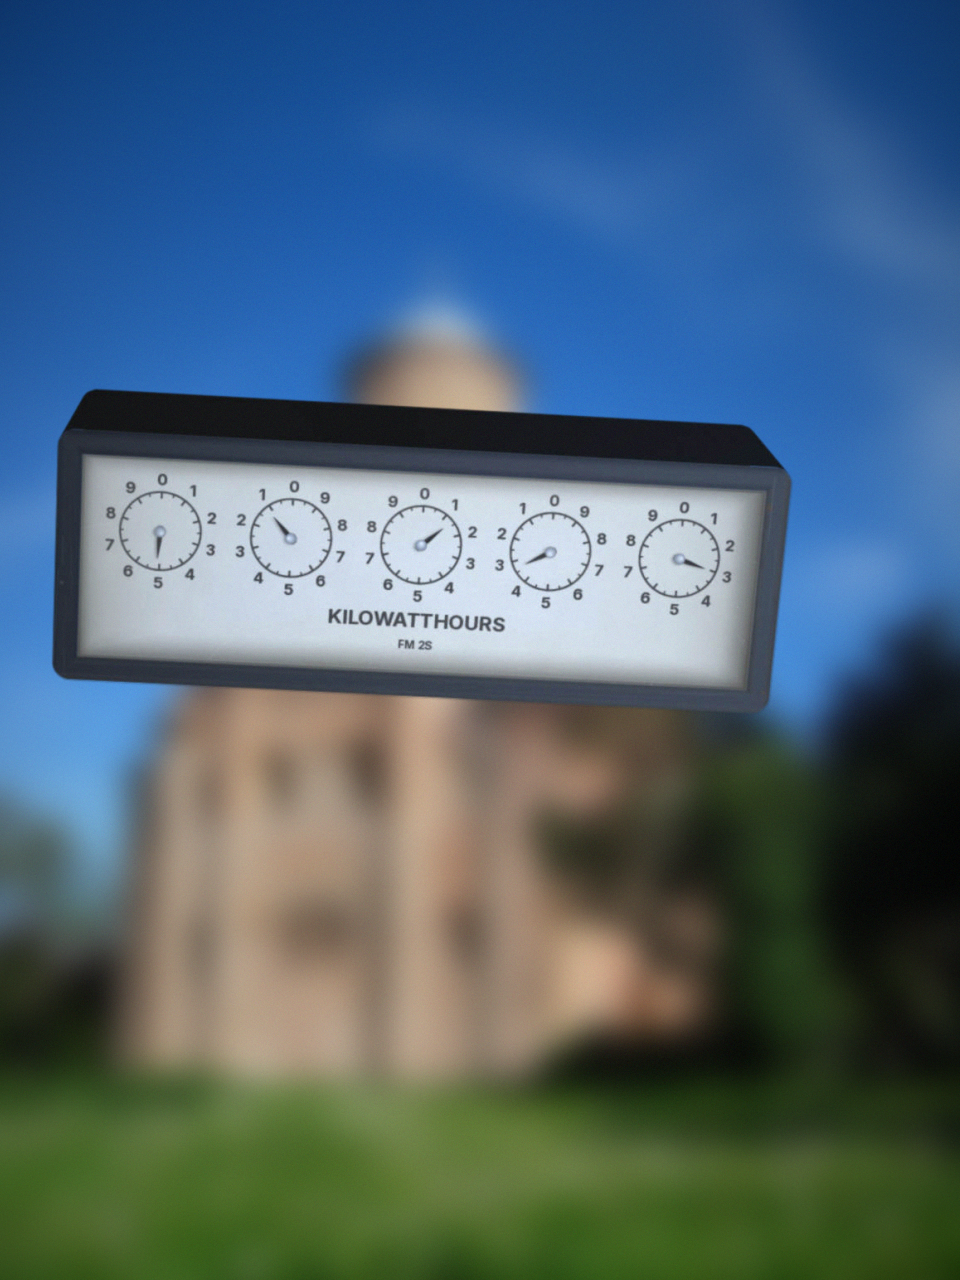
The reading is 51133 kWh
